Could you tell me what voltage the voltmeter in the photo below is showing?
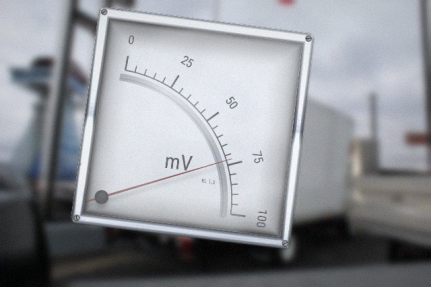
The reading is 72.5 mV
